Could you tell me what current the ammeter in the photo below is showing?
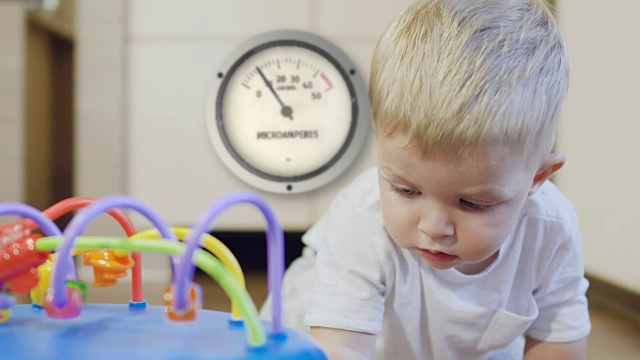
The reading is 10 µA
